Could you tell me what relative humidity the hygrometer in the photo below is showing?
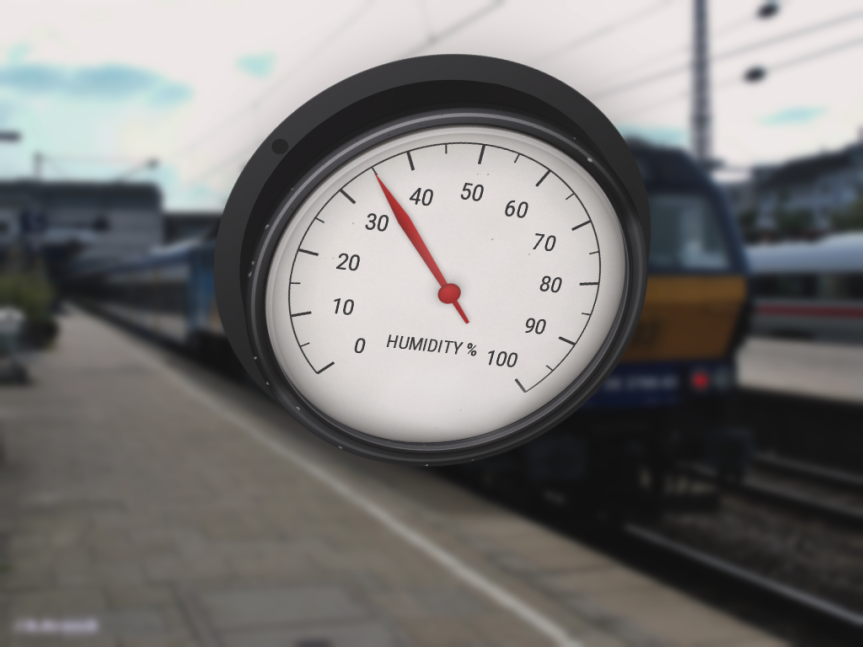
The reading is 35 %
